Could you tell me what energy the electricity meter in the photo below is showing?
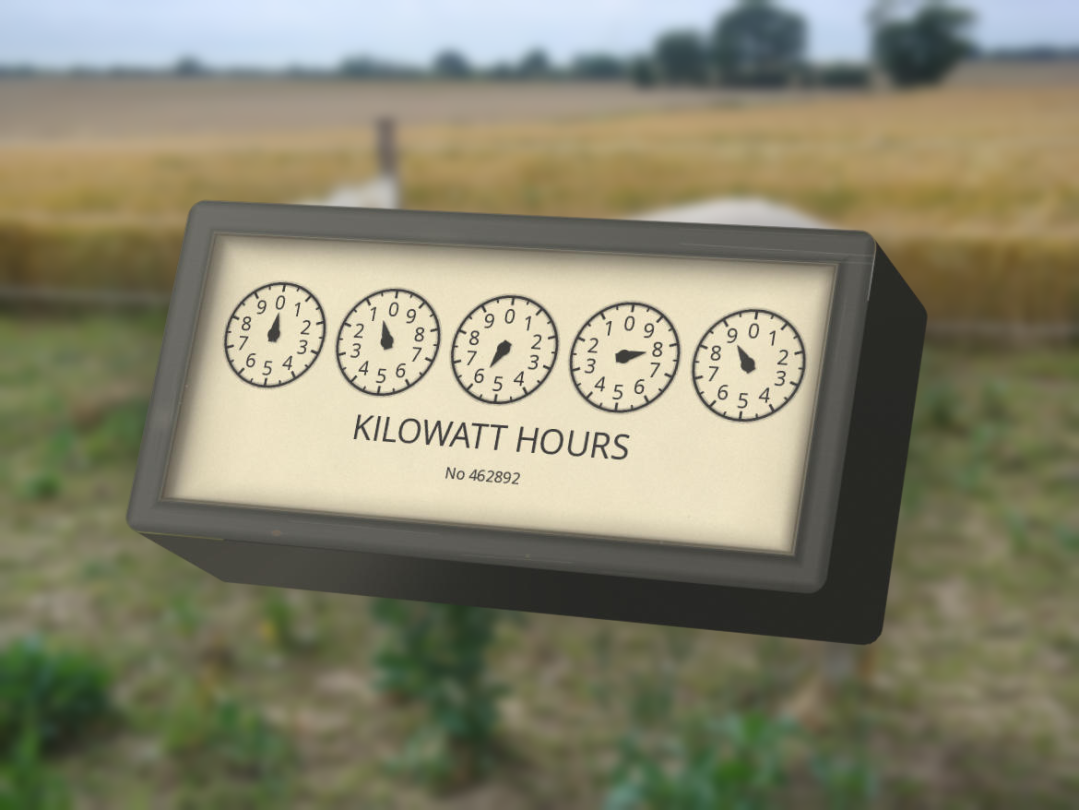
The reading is 579 kWh
